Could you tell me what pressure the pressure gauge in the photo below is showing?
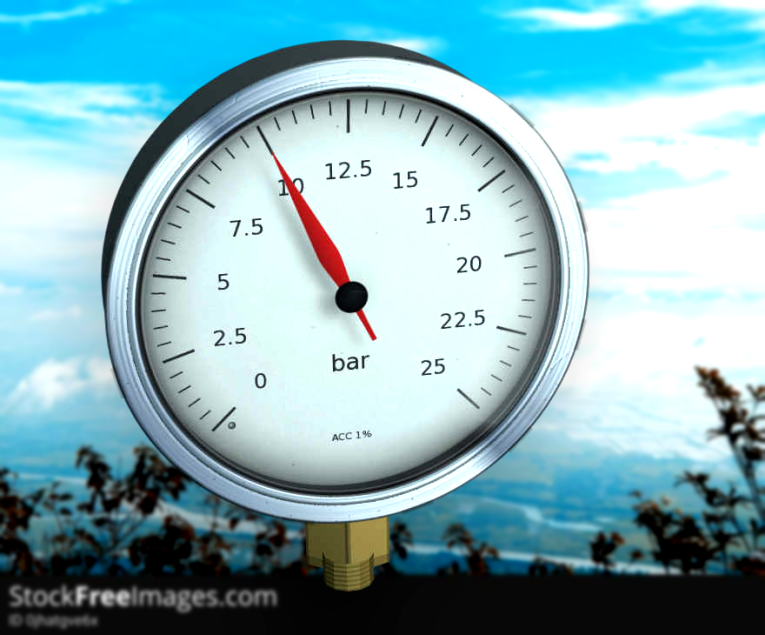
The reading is 10 bar
